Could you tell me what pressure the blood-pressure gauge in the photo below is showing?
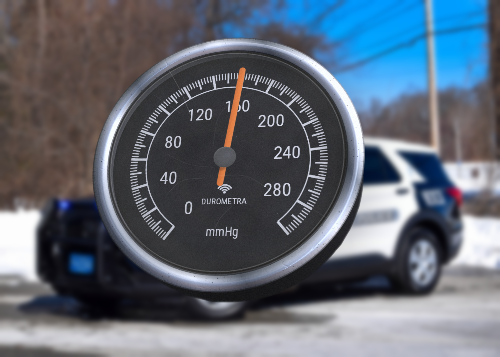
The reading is 160 mmHg
